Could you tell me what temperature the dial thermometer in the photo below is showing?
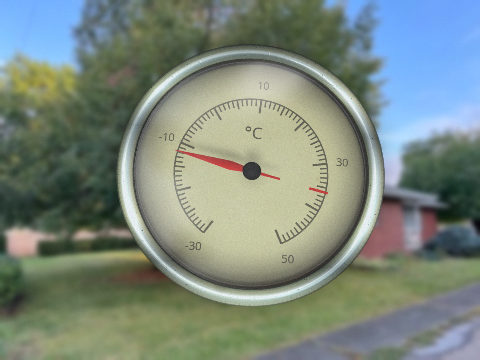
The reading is -12 °C
